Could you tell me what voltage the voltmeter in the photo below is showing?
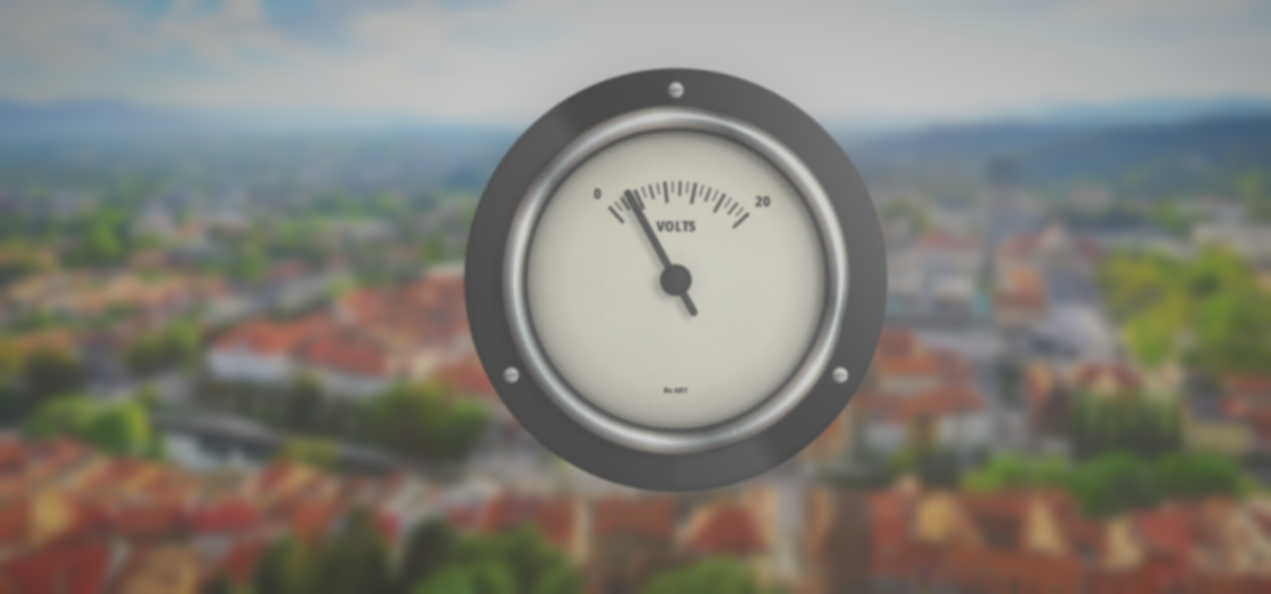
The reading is 3 V
